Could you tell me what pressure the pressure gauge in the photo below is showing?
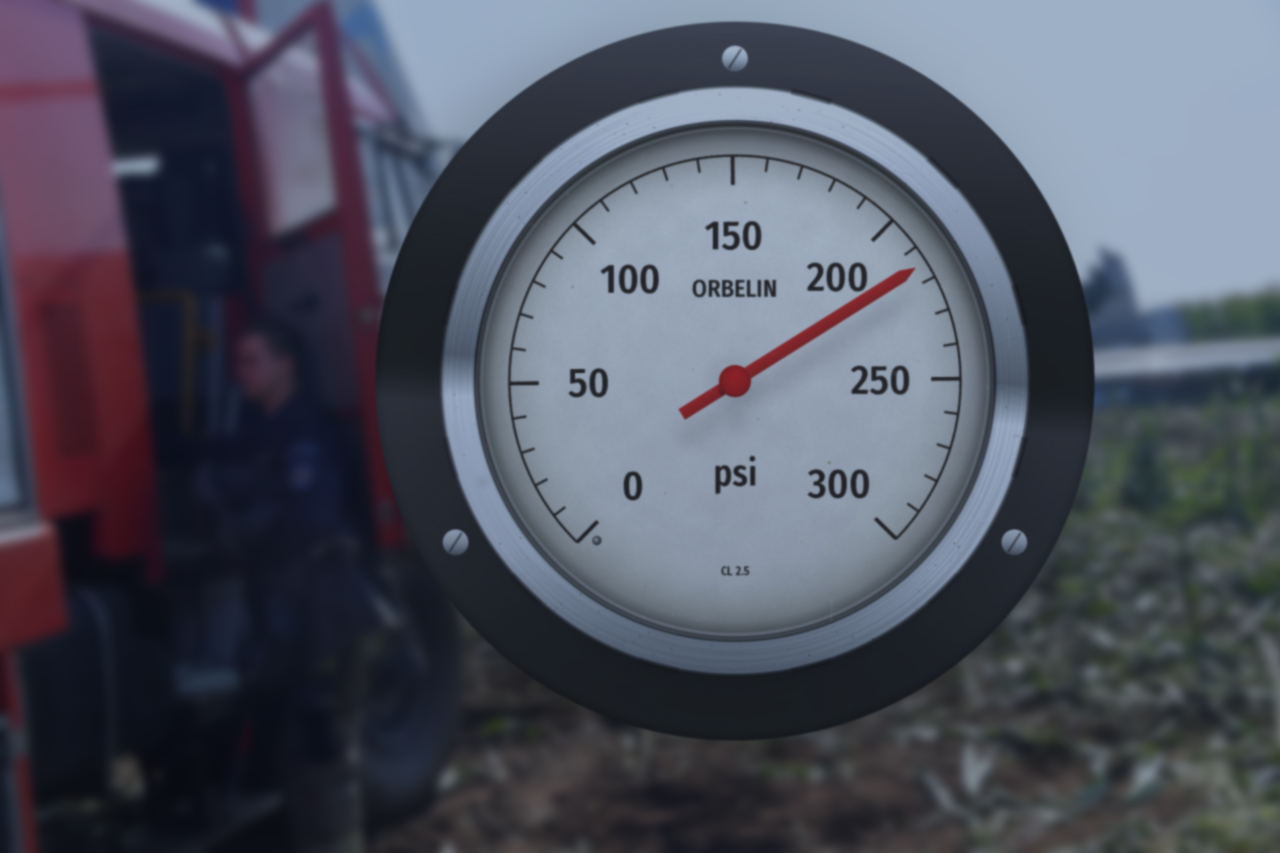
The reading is 215 psi
